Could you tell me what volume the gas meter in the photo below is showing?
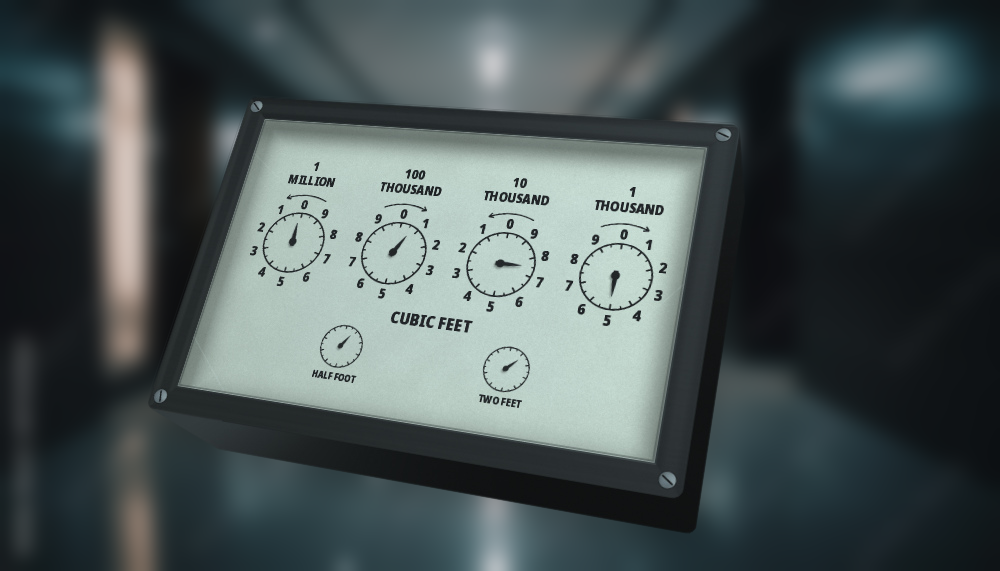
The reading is 7500 ft³
